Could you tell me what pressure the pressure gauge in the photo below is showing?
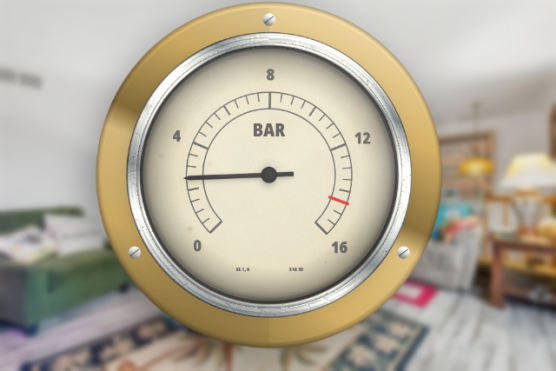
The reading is 2.5 bar
